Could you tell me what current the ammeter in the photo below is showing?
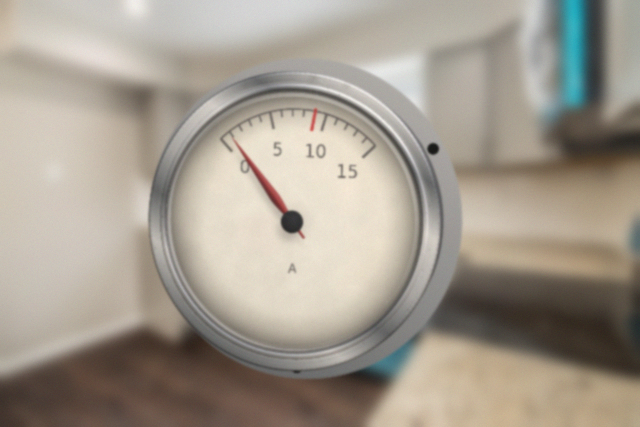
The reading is 1 A
